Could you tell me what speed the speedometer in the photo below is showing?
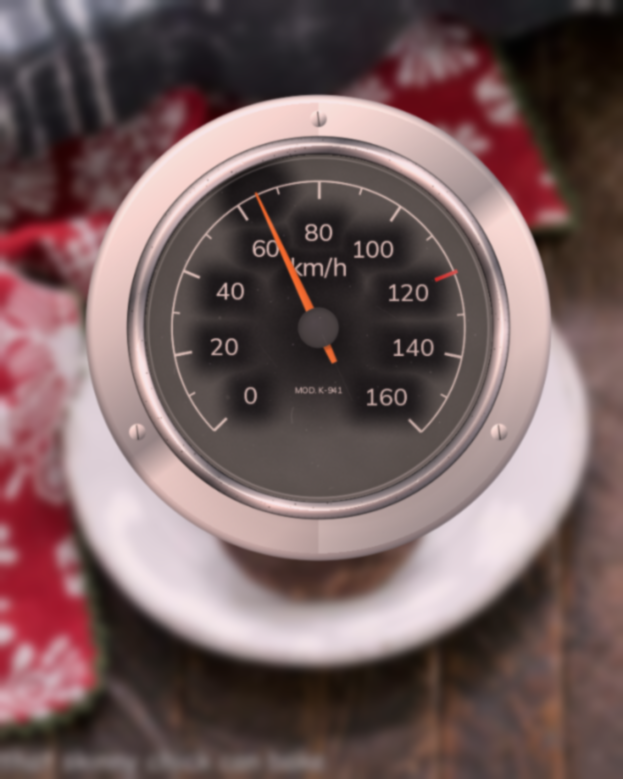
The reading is 65 km/h
